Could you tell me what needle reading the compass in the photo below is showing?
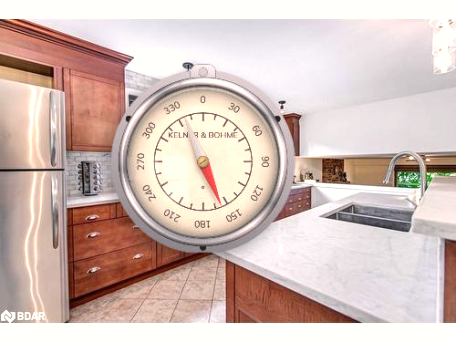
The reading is 157.5 °
